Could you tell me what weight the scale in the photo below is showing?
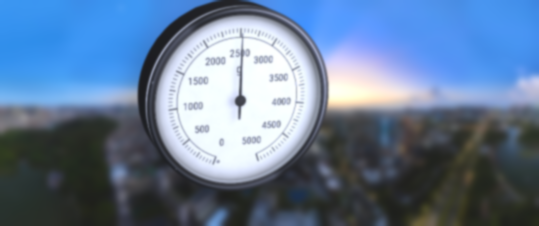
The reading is 2500 g
